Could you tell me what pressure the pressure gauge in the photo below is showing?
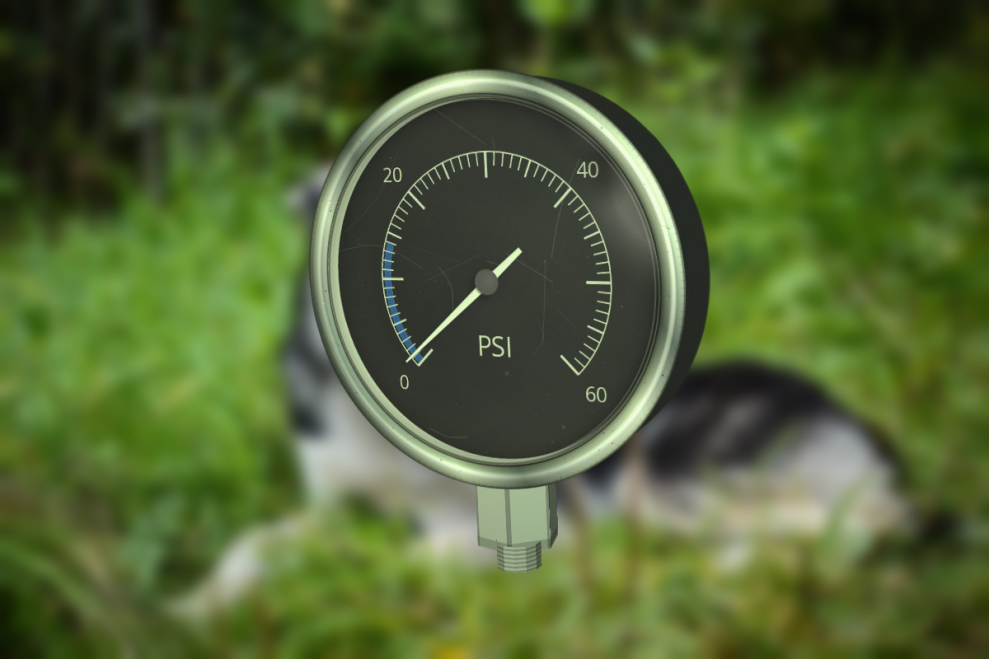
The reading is 1 psi
